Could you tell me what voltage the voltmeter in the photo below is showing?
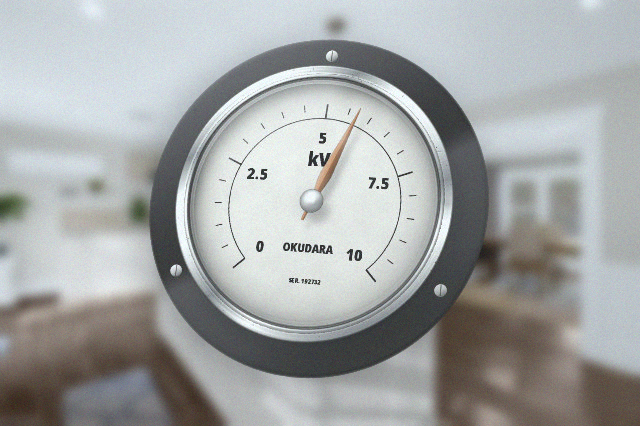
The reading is 5.75 kV
